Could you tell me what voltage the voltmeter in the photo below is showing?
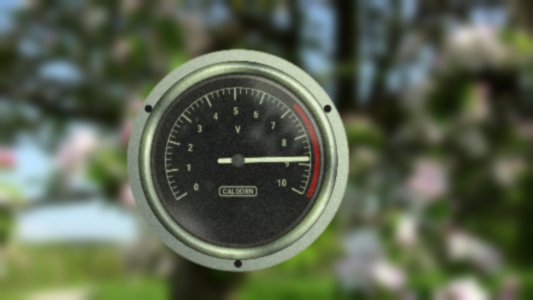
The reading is 8.8 V
